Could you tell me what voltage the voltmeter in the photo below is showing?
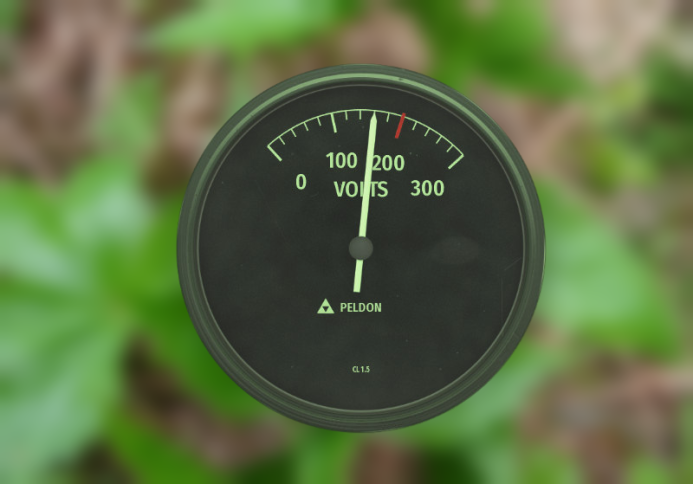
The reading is 160 V
